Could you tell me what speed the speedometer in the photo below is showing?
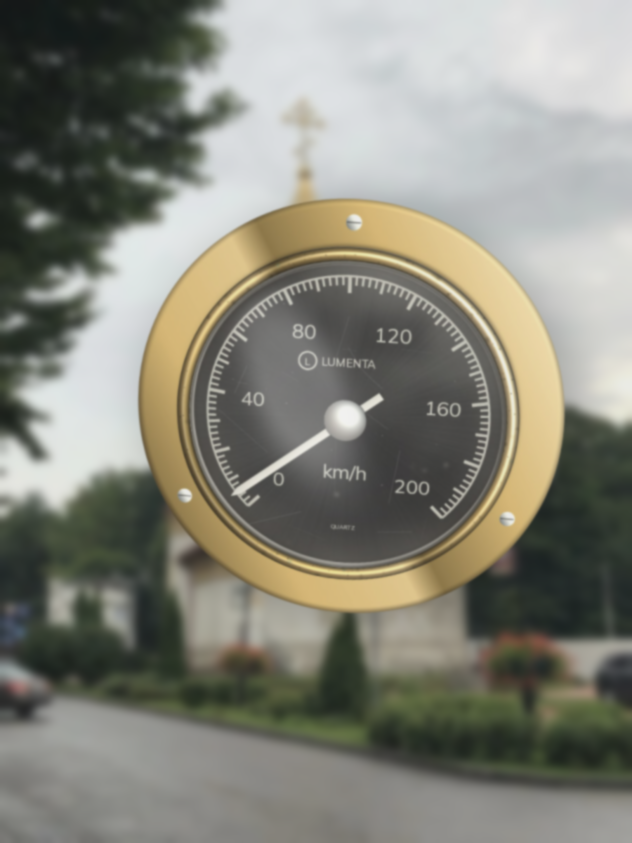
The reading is 6 km/h
